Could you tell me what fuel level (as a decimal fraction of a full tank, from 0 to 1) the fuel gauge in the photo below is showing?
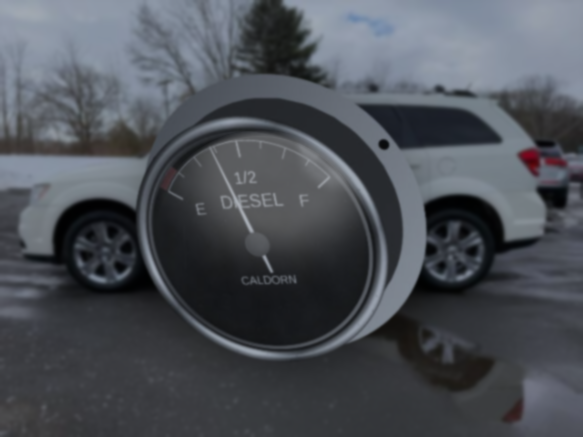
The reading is 0.375
